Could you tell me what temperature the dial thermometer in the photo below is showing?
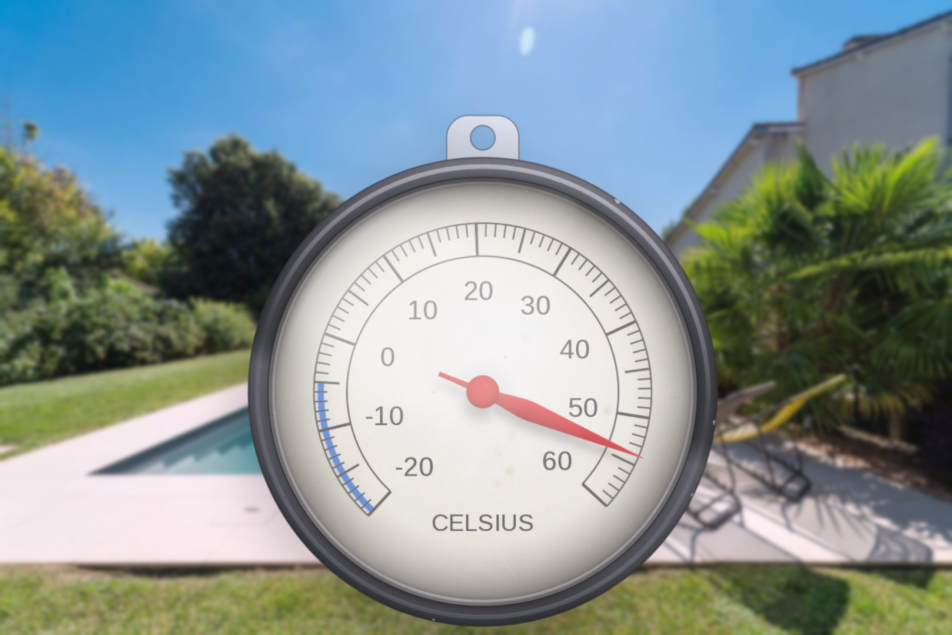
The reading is 54 °C
